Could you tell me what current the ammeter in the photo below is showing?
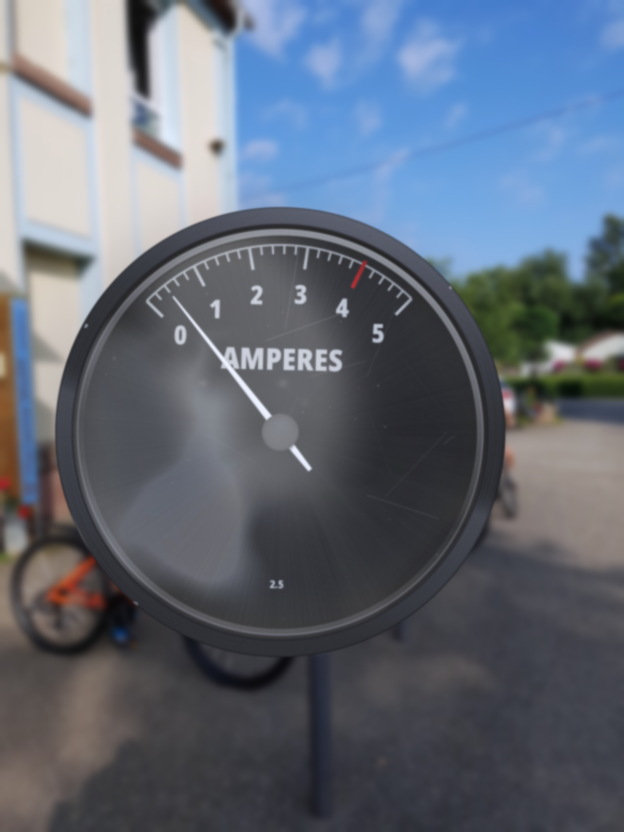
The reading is 0.4 A
